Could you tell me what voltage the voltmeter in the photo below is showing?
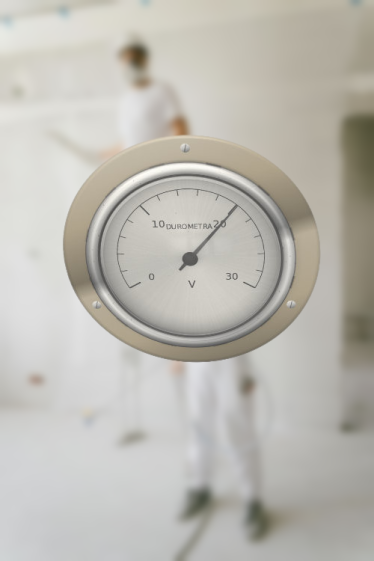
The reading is 20 V
